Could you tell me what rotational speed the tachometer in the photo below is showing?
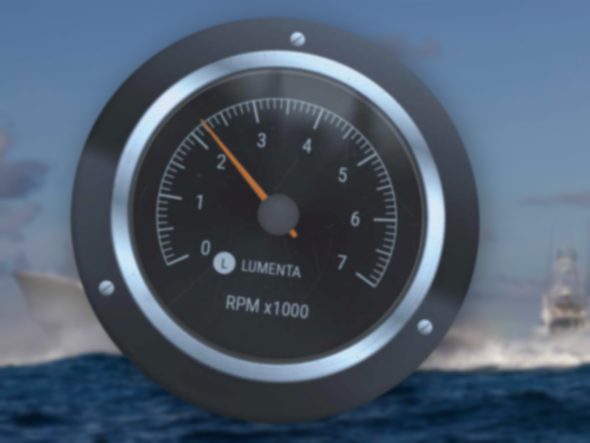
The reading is 2200 rpm
